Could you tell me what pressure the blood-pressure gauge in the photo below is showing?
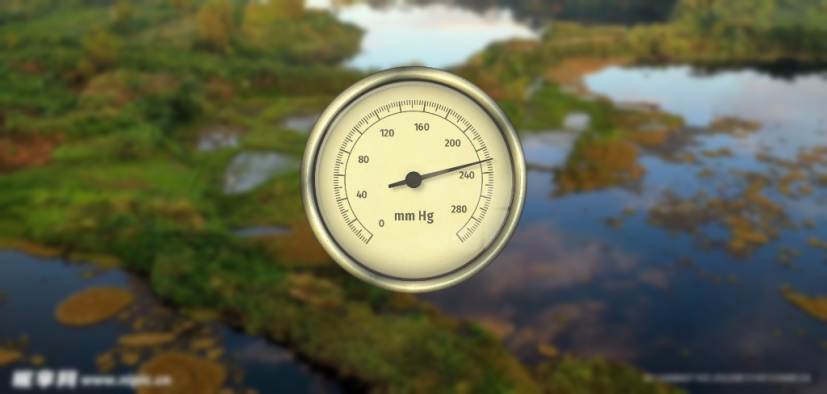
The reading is 230 mmHg
